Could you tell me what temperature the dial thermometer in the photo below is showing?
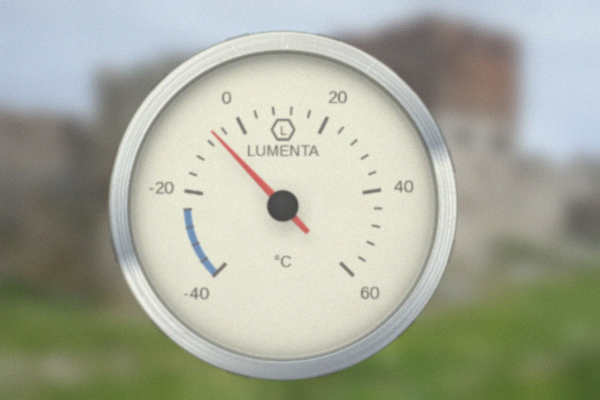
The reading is -6 °C
